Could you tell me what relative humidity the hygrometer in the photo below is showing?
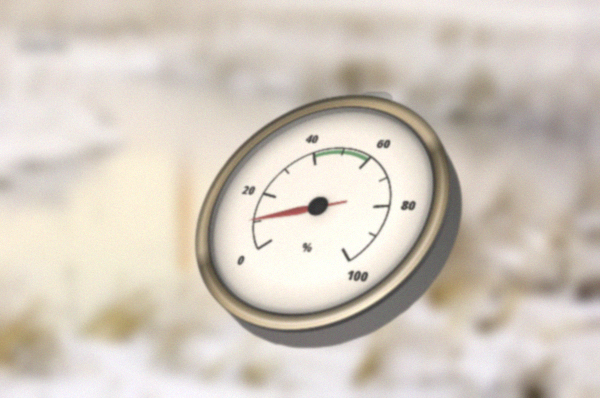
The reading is 10 %
